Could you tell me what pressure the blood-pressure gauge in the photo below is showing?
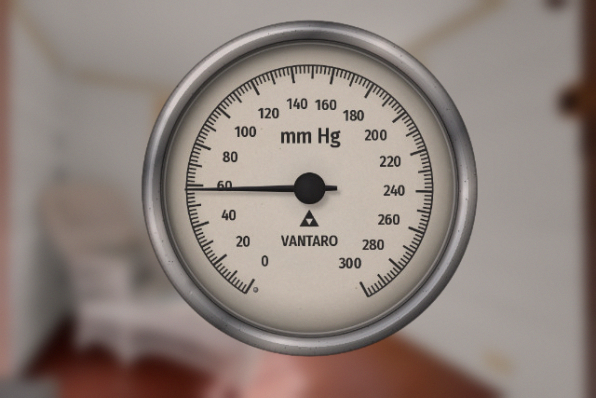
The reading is 58 mmHg
